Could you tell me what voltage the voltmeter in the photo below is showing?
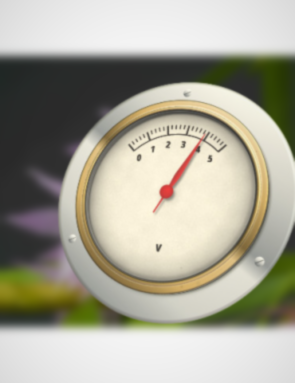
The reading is 4 V
